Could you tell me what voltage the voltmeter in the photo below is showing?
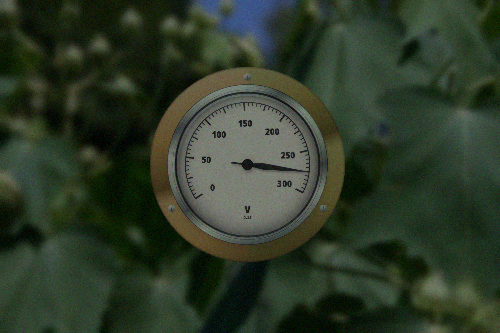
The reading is 275 V
